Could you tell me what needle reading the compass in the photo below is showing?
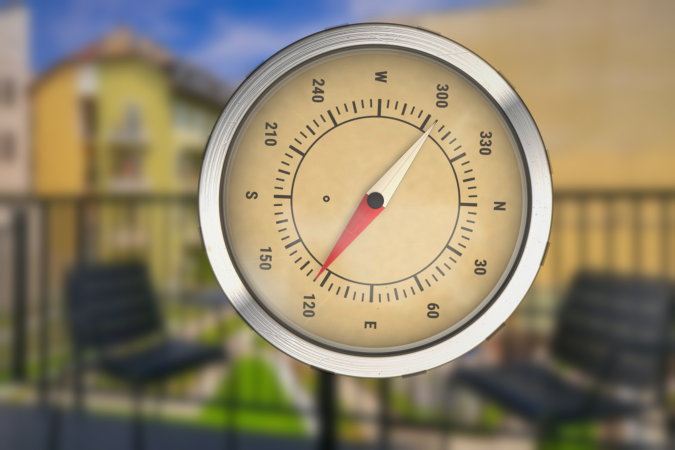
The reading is 125 °
